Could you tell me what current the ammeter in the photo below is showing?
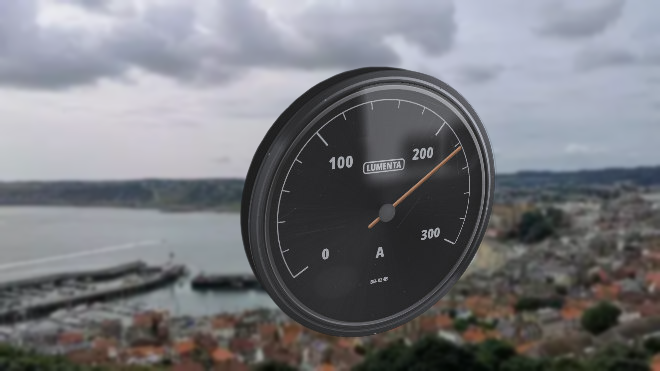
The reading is 220 A
